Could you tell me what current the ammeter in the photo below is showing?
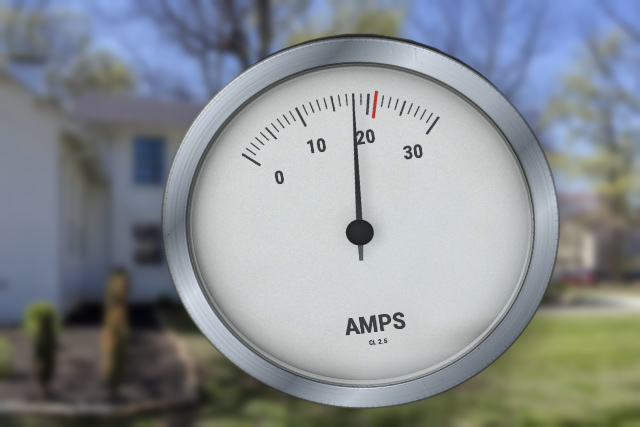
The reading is 18 A
